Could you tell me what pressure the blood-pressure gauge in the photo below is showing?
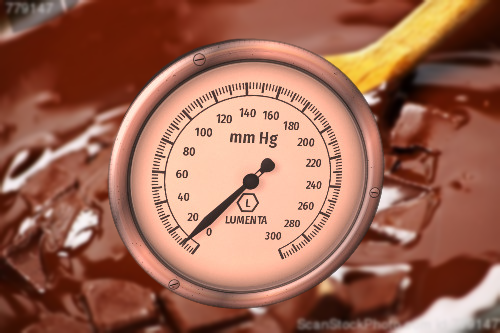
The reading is 10 mmHg
